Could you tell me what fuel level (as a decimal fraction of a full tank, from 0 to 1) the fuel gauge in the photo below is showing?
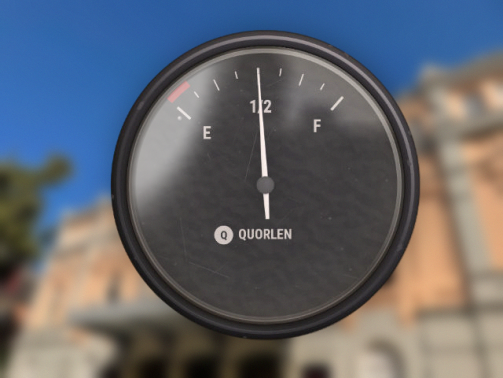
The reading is 0.5
